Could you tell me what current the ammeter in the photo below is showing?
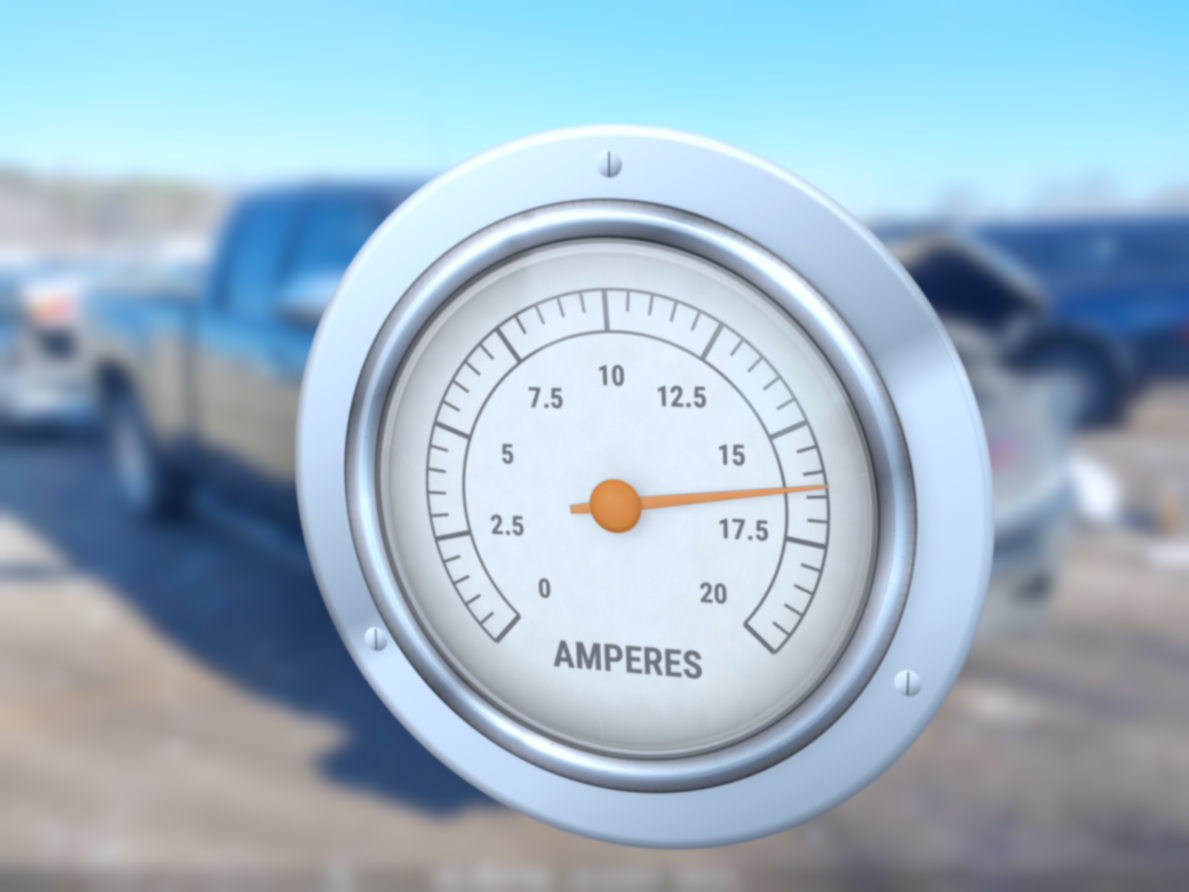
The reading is 16.25 A
